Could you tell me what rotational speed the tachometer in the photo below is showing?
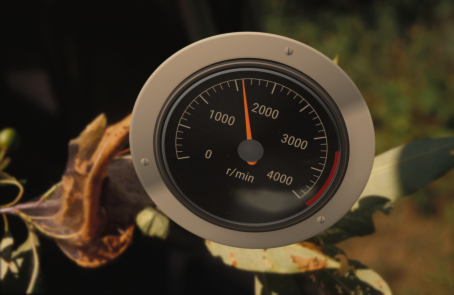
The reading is 1600 rpm
